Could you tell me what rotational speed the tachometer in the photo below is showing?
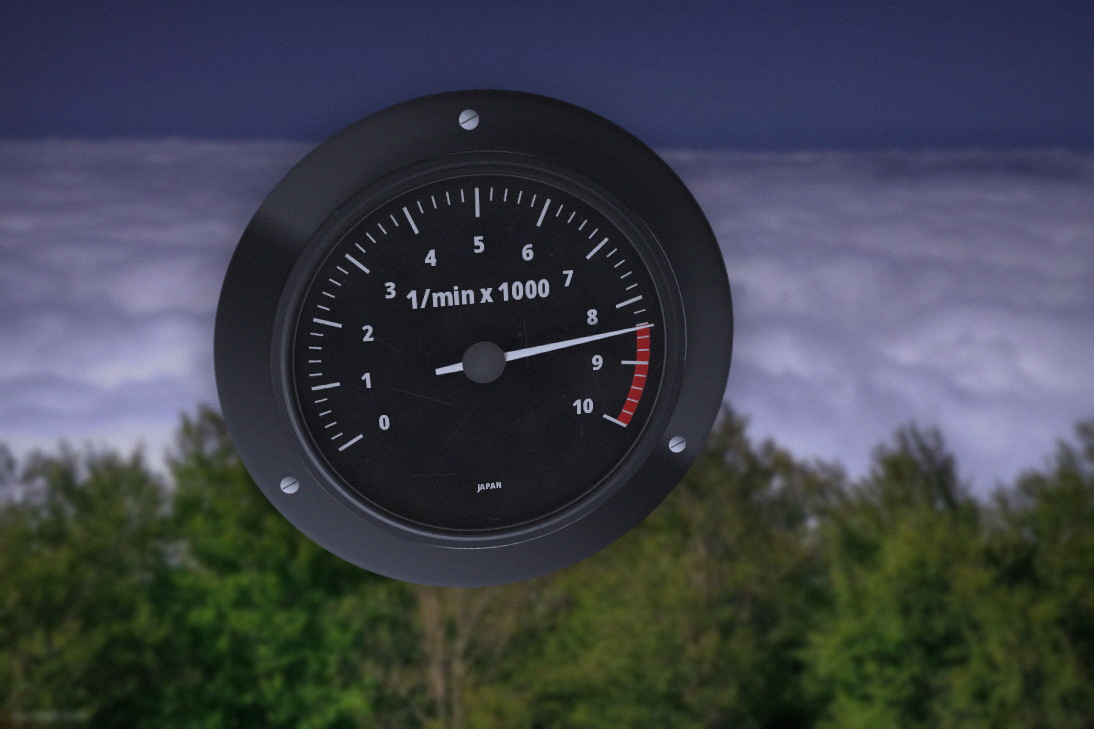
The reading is 8400 rpm
